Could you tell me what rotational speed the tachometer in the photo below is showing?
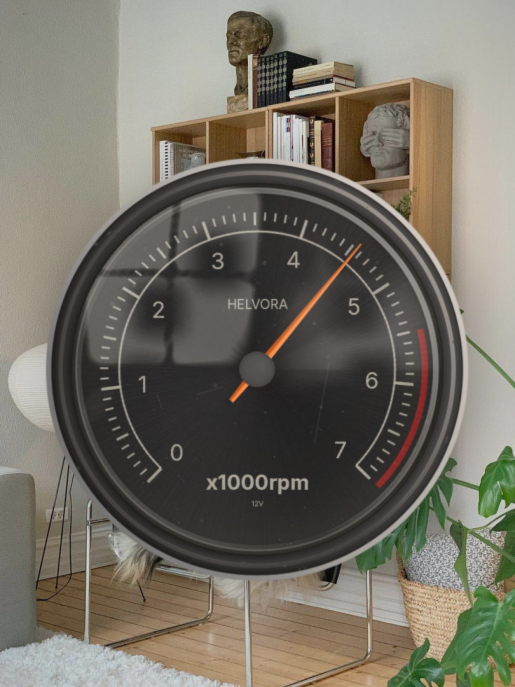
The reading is 4550 rpm
